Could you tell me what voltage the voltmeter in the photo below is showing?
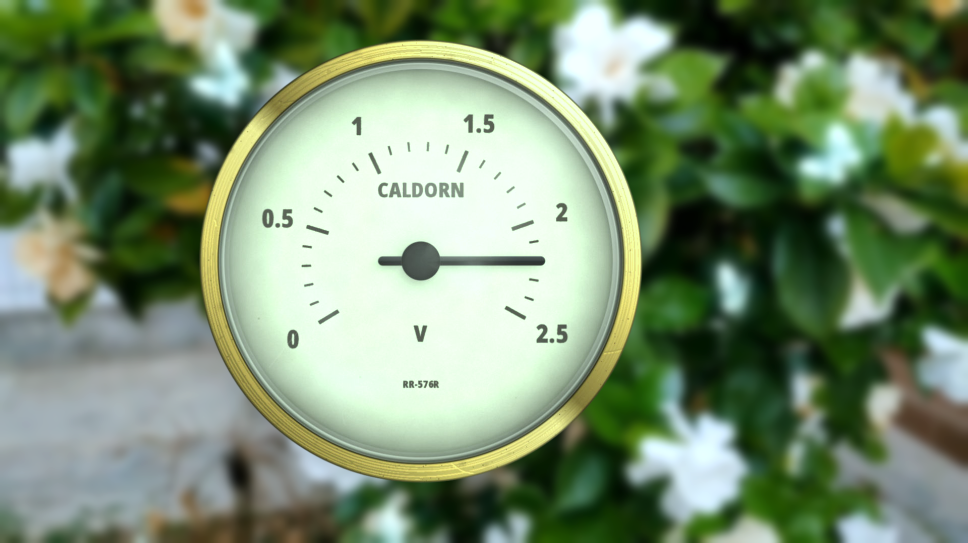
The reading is 2.2 V
